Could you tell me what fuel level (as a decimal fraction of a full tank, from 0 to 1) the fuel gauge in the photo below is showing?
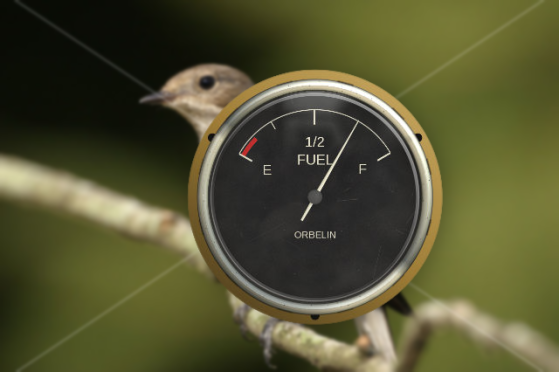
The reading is 0.75
